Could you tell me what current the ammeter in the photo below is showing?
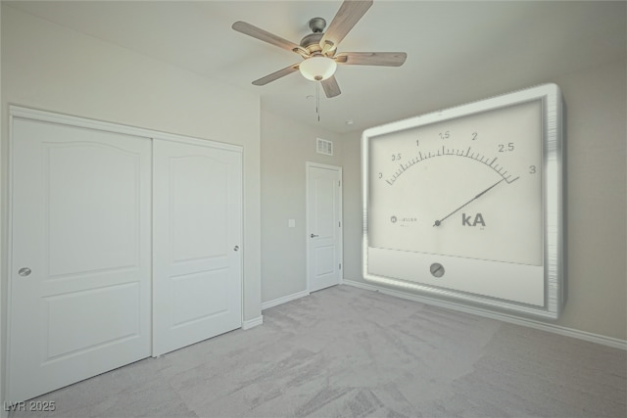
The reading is 2.9 kA
